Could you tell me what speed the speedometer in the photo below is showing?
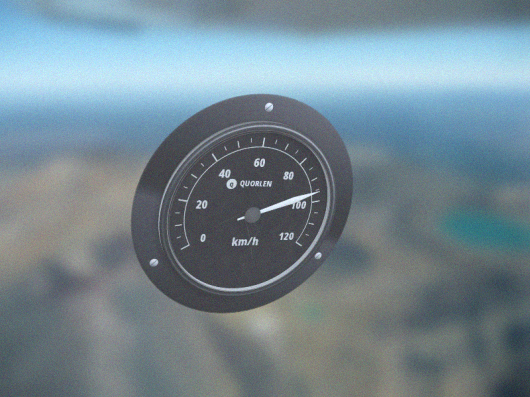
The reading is 95 km/h
